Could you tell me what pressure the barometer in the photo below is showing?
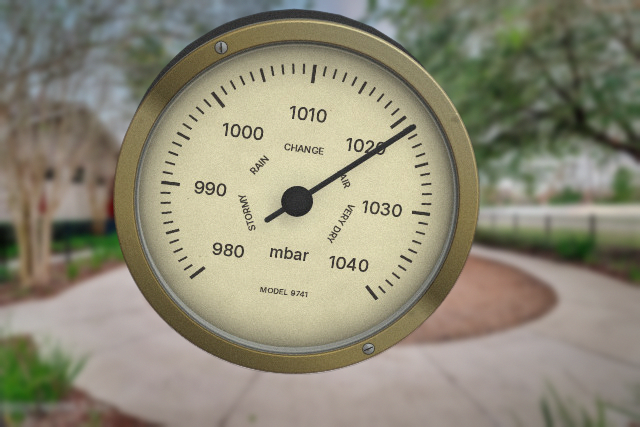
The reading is 1021 mbar
